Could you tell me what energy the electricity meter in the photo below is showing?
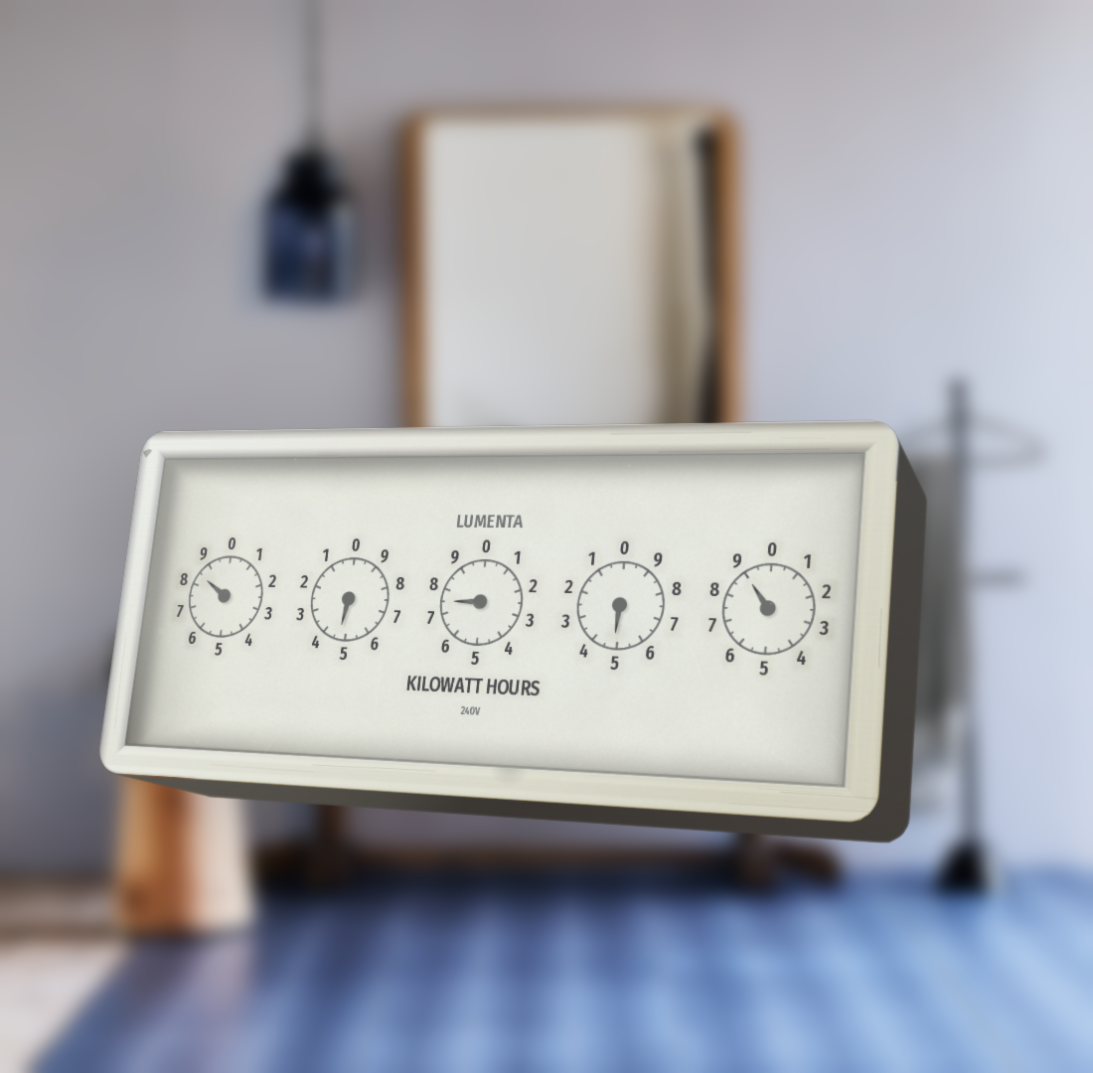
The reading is 84749 kWh
